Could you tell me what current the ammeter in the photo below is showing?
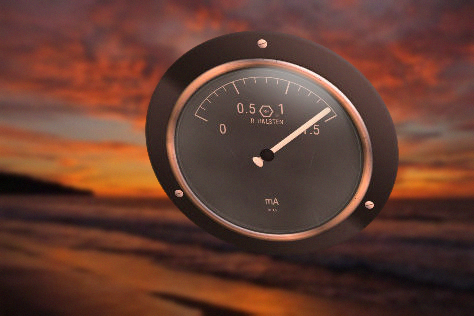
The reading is 1.4 mA
